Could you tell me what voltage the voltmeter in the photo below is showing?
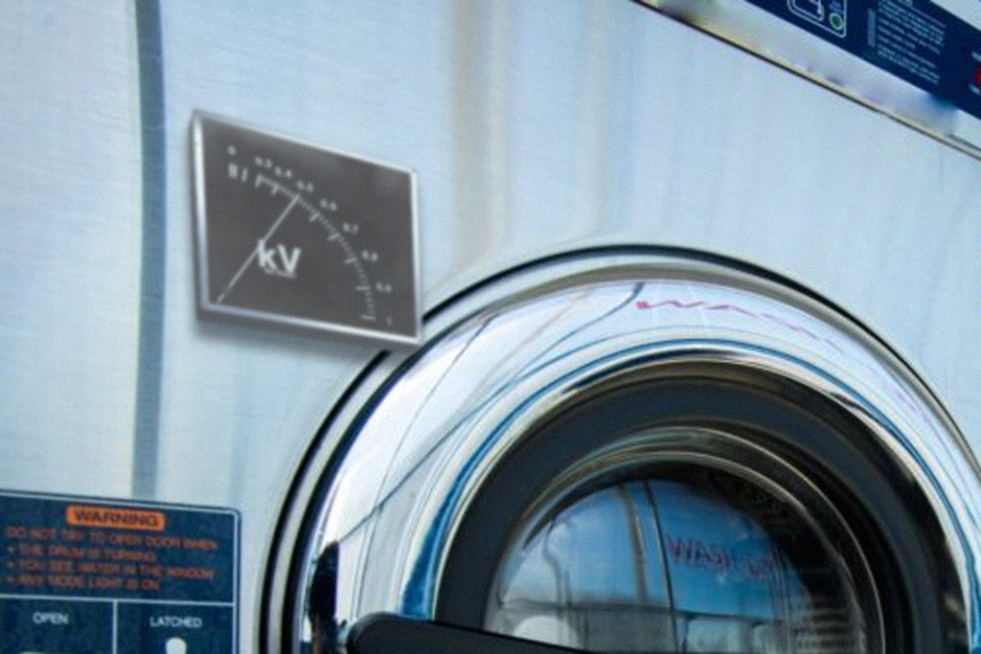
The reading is 0.5 kV
